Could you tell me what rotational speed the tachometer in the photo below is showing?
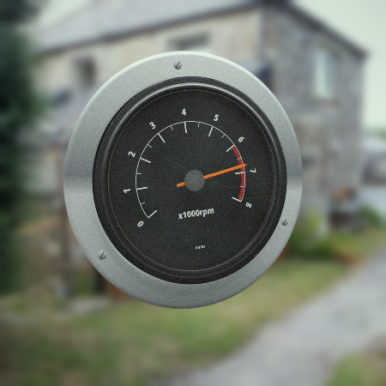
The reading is 6750 rpm
